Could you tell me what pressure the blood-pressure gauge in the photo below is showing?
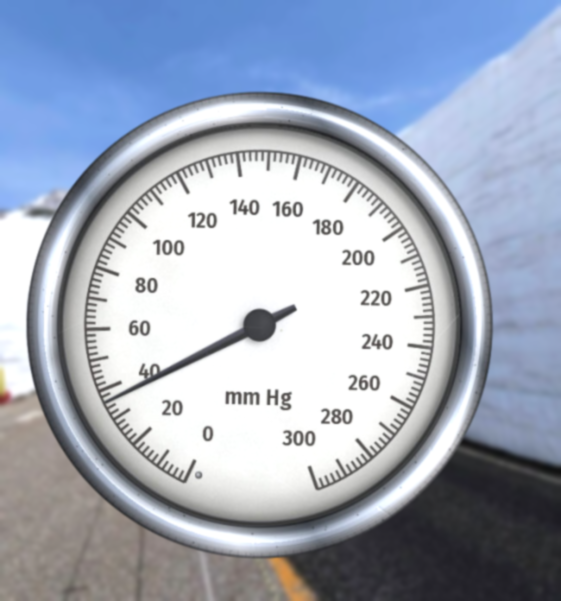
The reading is 36 mmHg
